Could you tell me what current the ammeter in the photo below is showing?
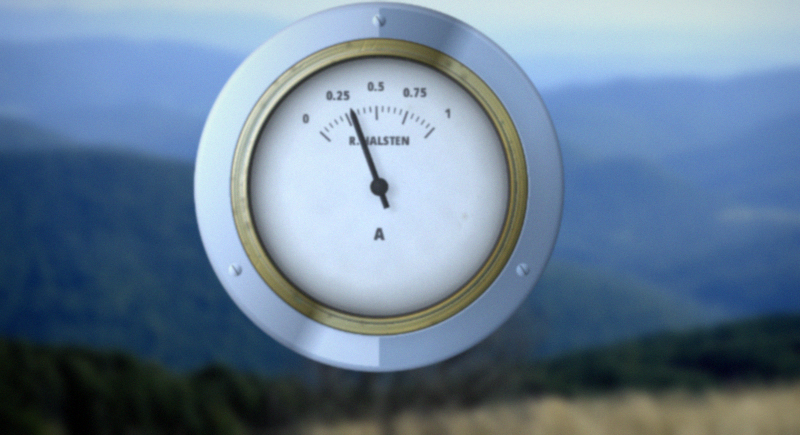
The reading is 0.3 A
